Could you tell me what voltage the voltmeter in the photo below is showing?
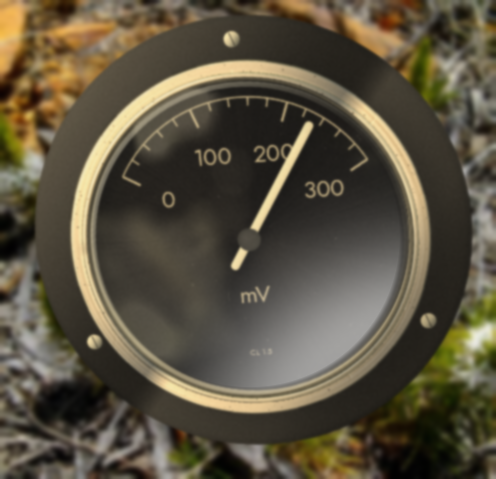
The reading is 230 mV
